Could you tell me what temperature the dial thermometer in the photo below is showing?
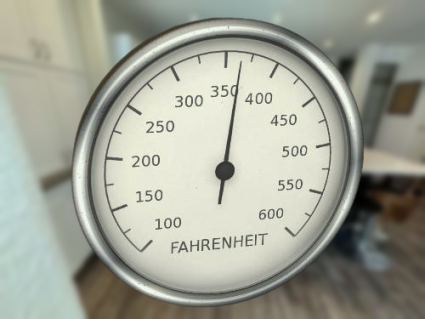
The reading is 362.5 °F
